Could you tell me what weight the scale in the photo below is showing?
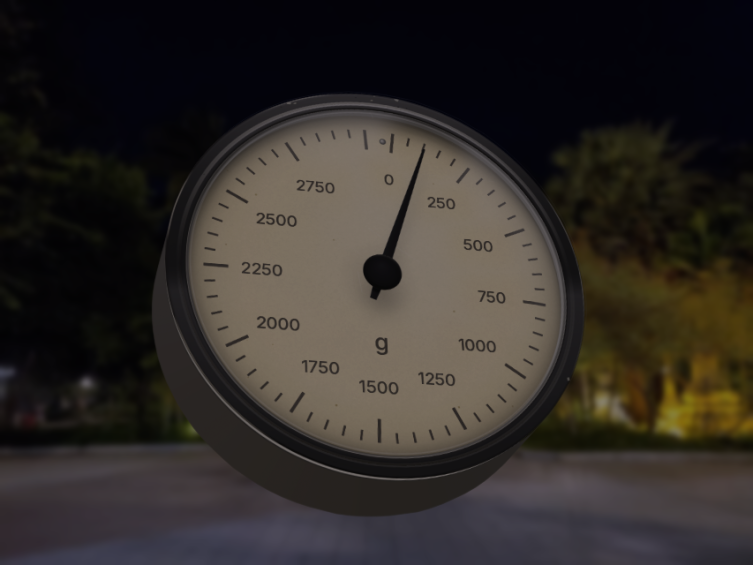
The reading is 100 g
